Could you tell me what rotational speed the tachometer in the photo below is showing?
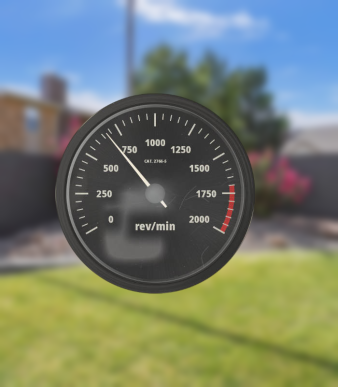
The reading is 675 rpm
